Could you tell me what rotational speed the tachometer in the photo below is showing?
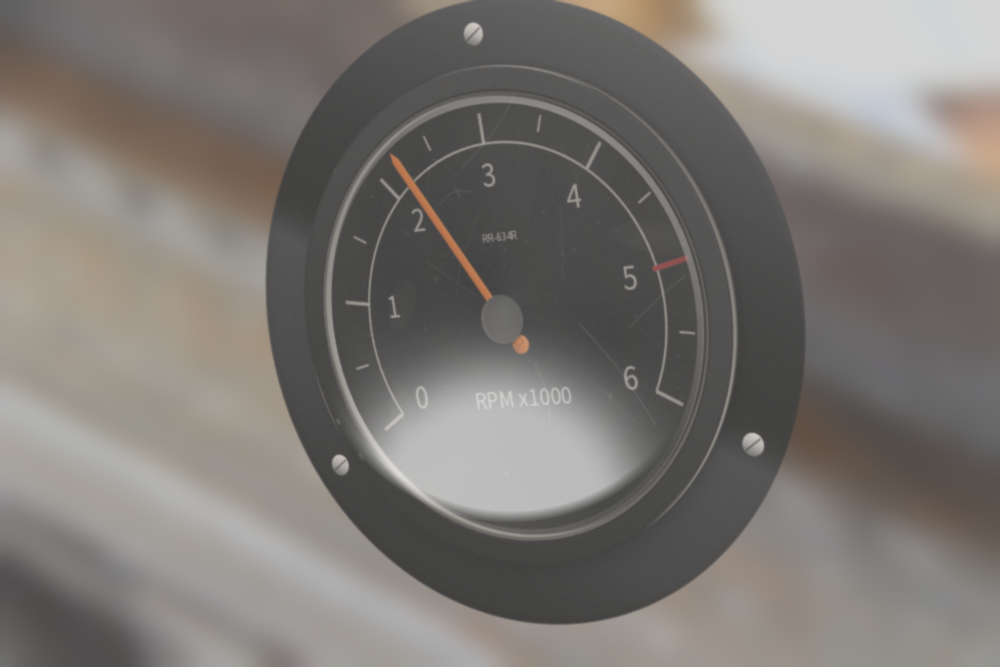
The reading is 2250 rpm
